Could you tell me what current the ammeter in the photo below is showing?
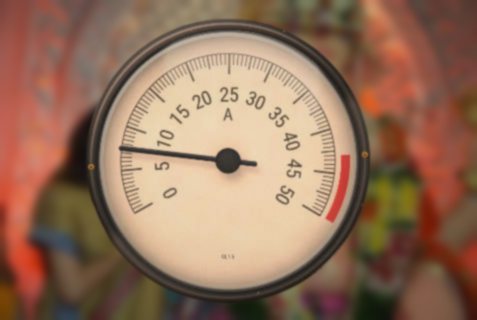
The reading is 7.5 A
